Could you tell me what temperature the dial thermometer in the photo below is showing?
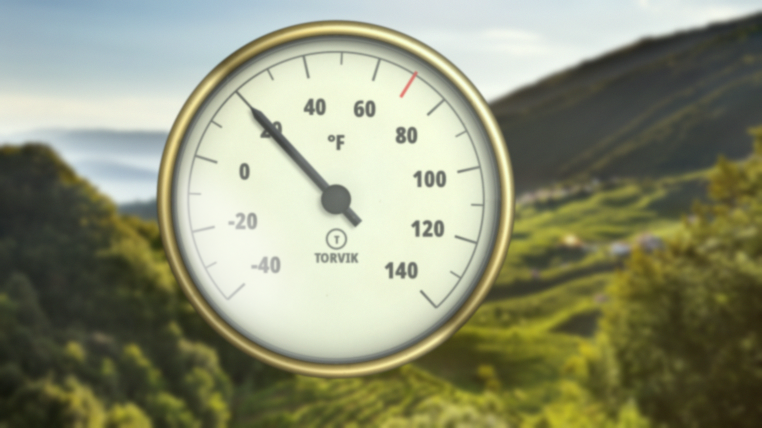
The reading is 20 °F
